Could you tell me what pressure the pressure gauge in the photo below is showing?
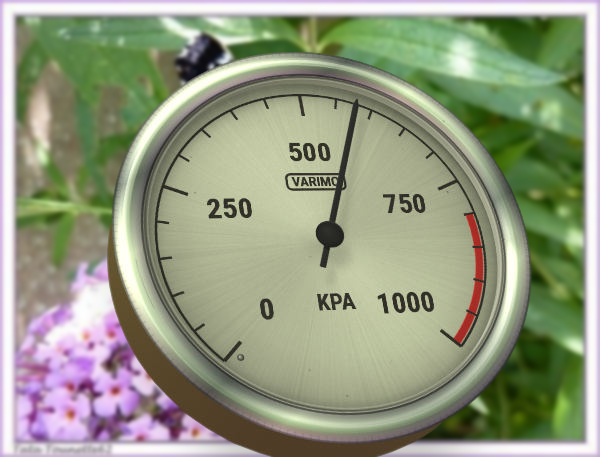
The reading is 575 kPa
